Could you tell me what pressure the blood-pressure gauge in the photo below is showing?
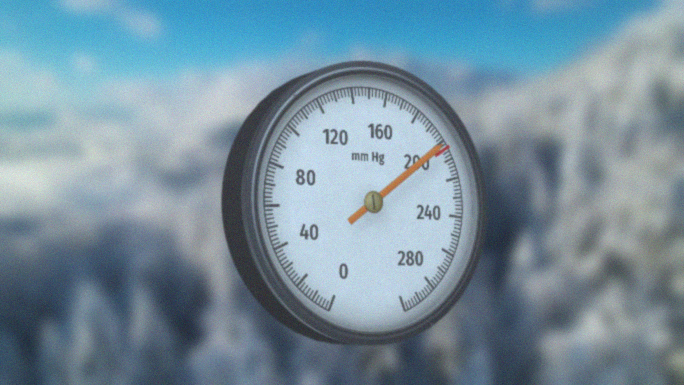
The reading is 200 mmHg
